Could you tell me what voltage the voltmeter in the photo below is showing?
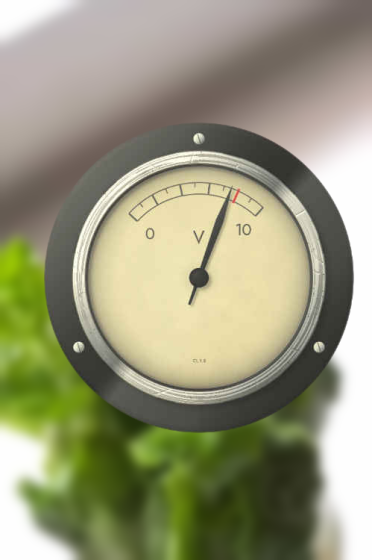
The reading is 7.5 V
